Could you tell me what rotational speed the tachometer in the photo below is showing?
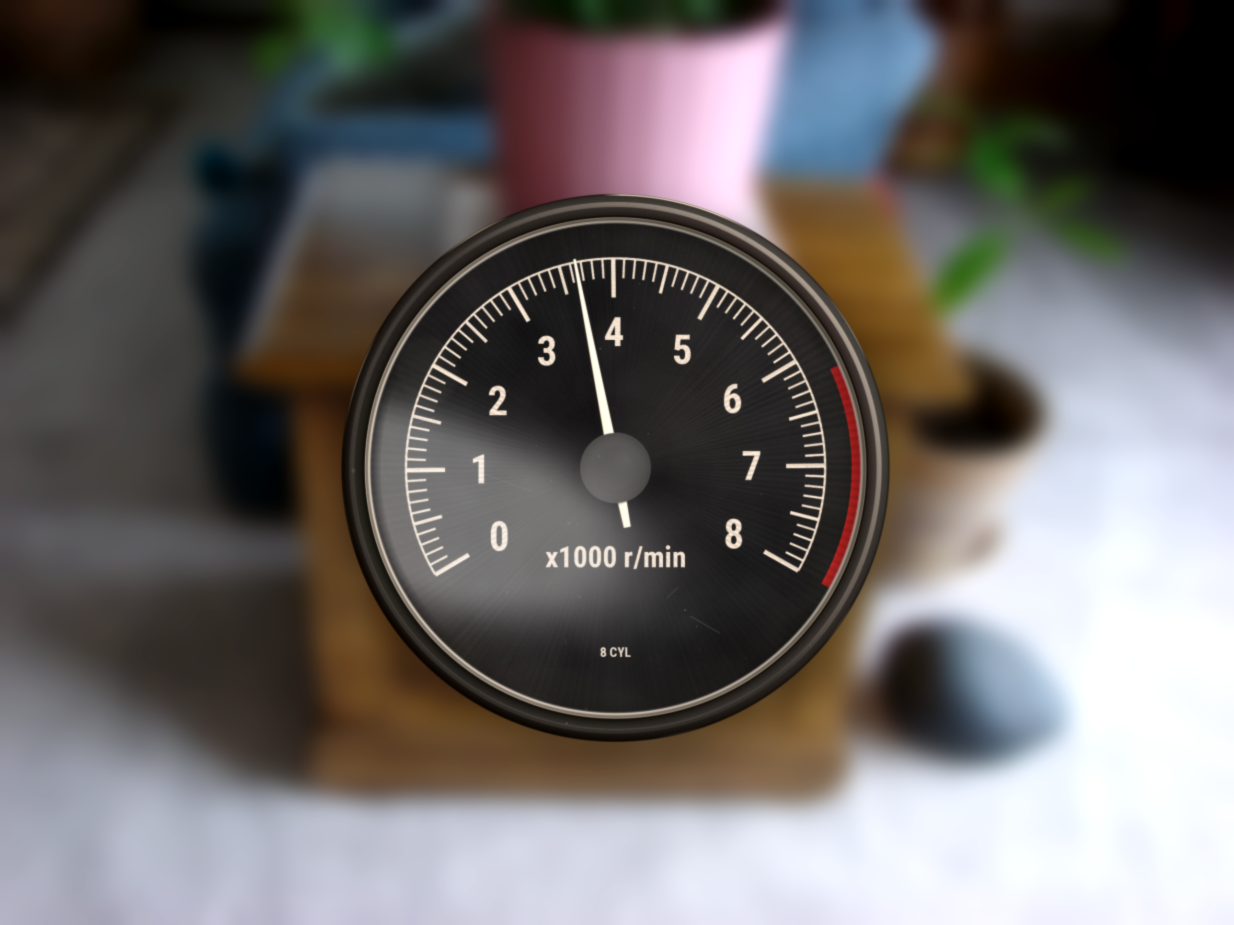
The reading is 3650 rpm
